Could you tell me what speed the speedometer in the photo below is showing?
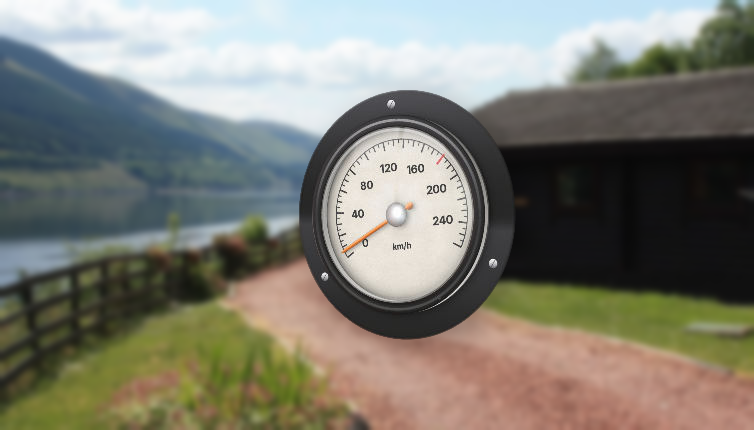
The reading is 5 km/h
